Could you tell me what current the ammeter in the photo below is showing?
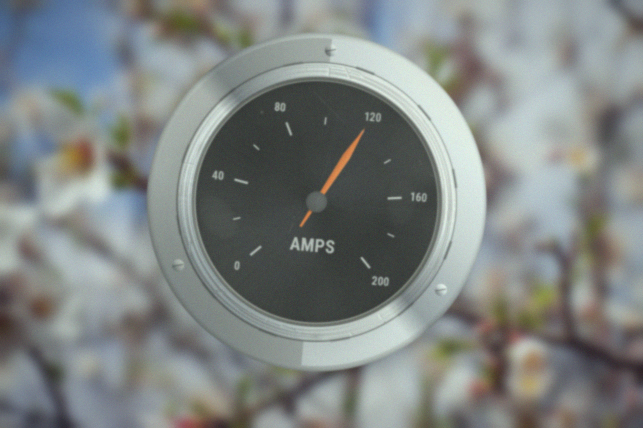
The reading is 120 A
